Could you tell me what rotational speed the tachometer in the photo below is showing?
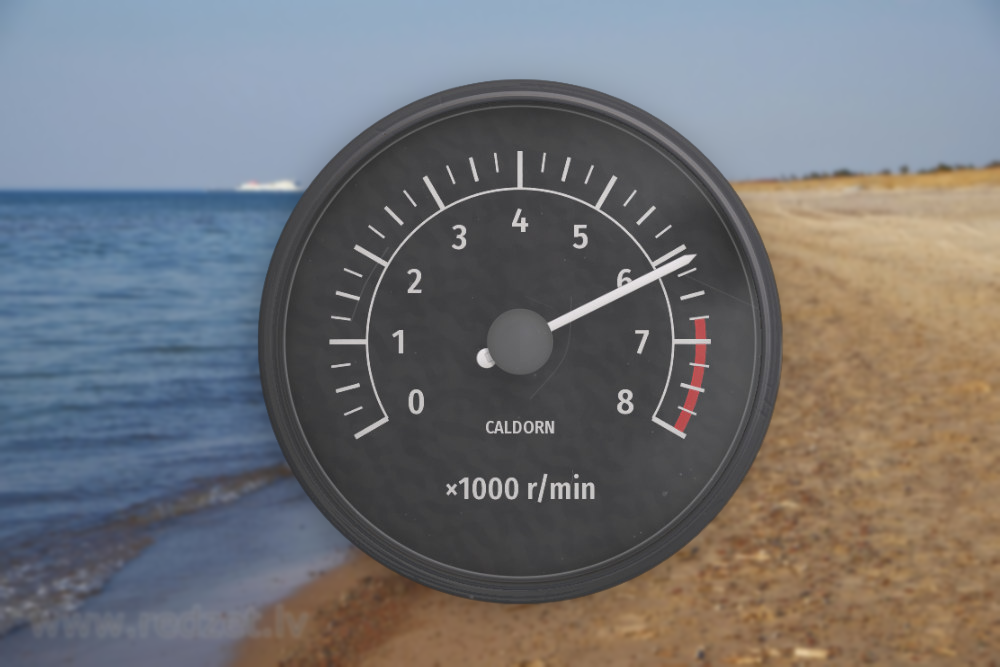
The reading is 6125 rpm
